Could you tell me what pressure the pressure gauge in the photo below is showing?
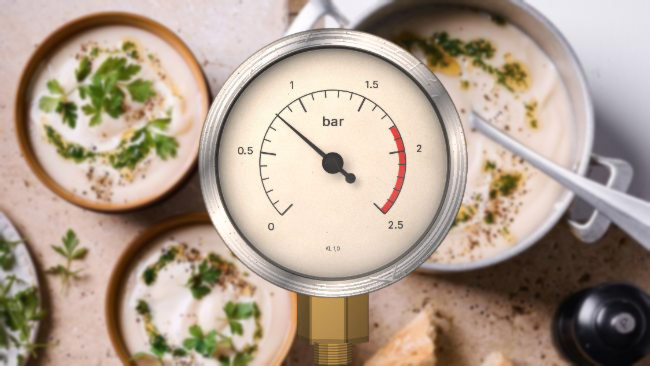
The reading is 0.8 bar
